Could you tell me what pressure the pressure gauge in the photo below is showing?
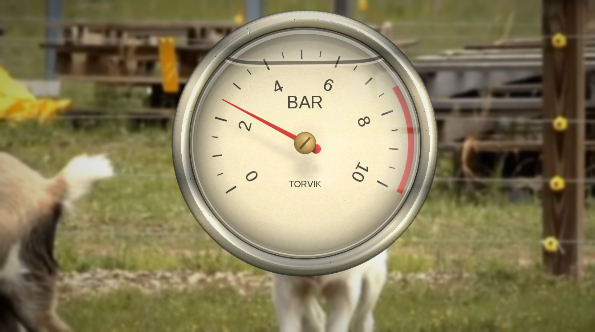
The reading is 2.5 bar
